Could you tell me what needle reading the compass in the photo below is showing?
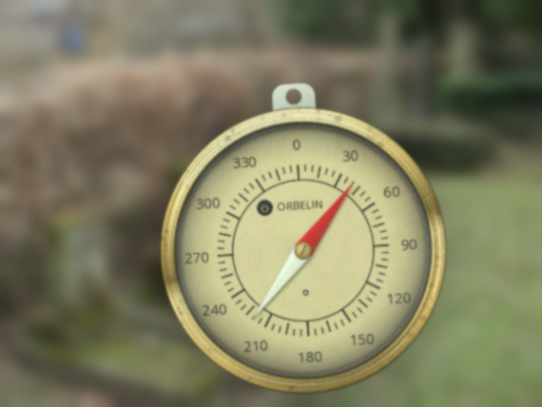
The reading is 40 °
